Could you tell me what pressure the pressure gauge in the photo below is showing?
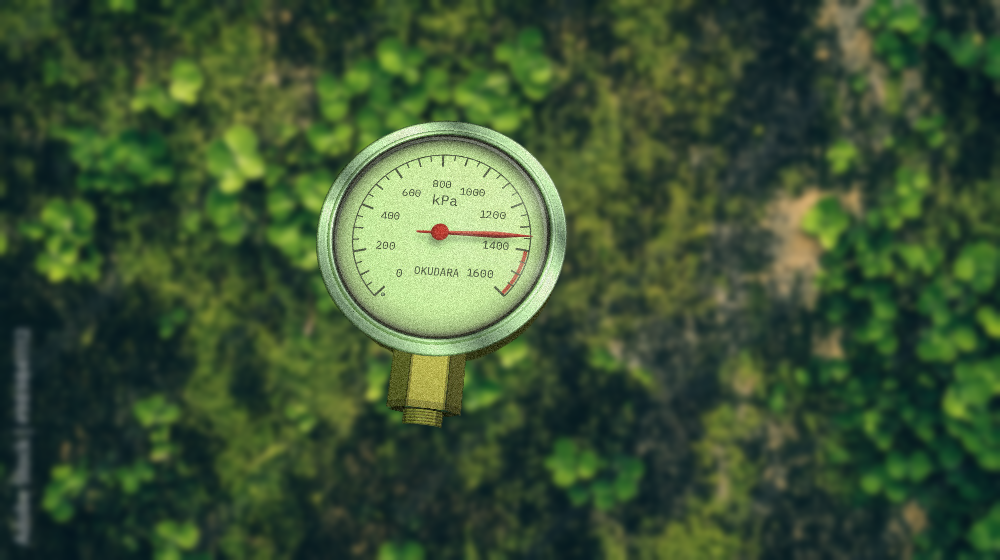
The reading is 1350 kPa
